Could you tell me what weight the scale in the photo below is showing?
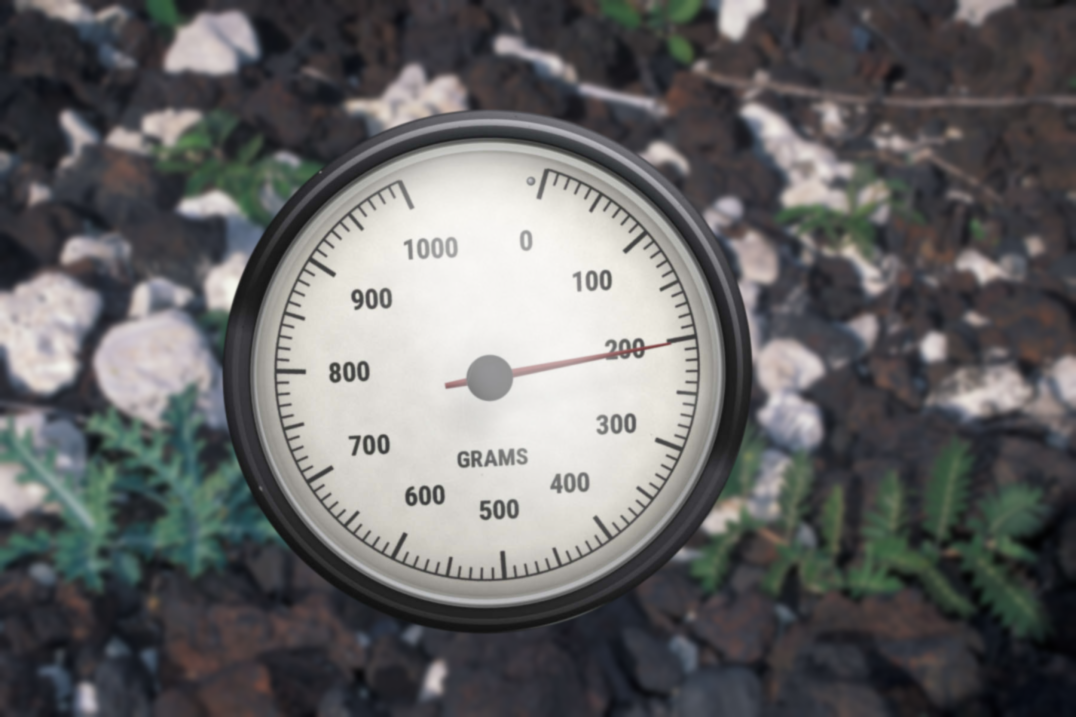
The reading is 200 g
